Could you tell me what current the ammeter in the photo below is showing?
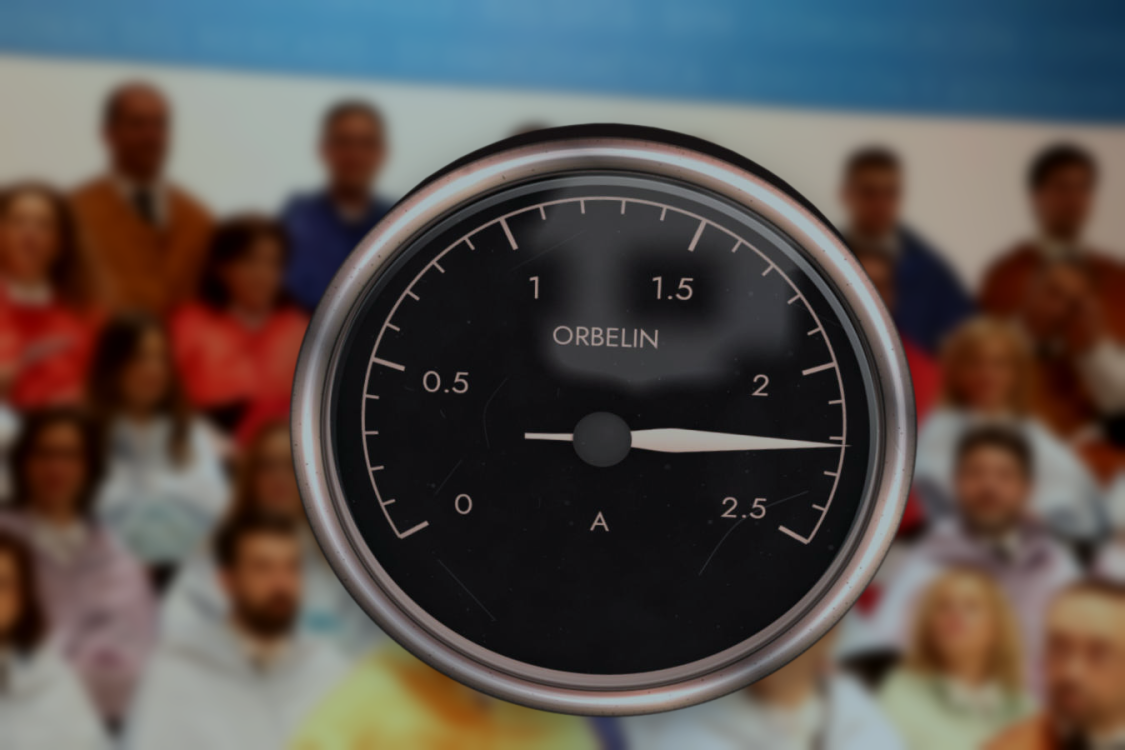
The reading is 2.2 A
